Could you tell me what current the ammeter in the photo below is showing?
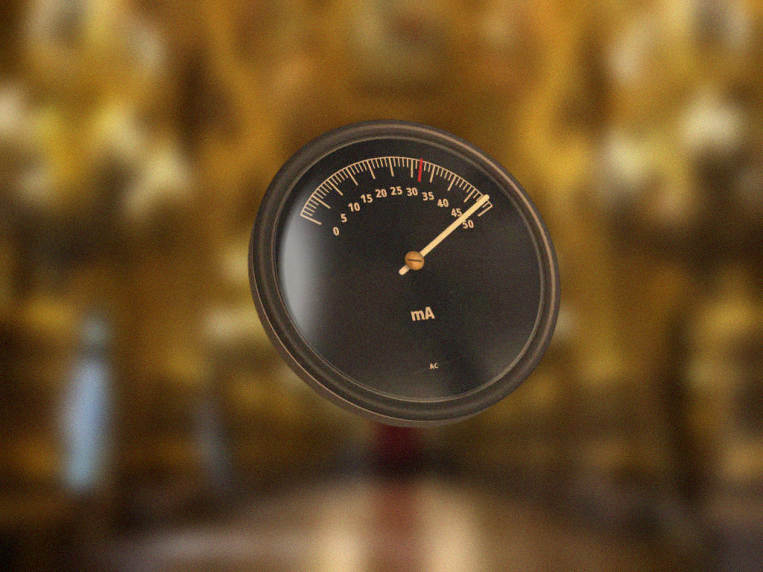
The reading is 48 mA
